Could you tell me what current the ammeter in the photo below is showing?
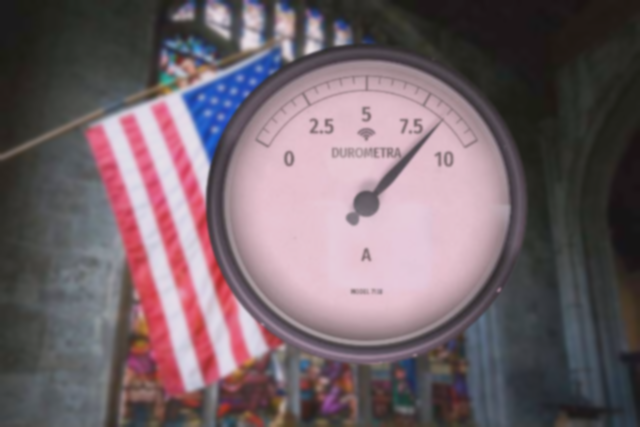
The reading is 8.5 A
